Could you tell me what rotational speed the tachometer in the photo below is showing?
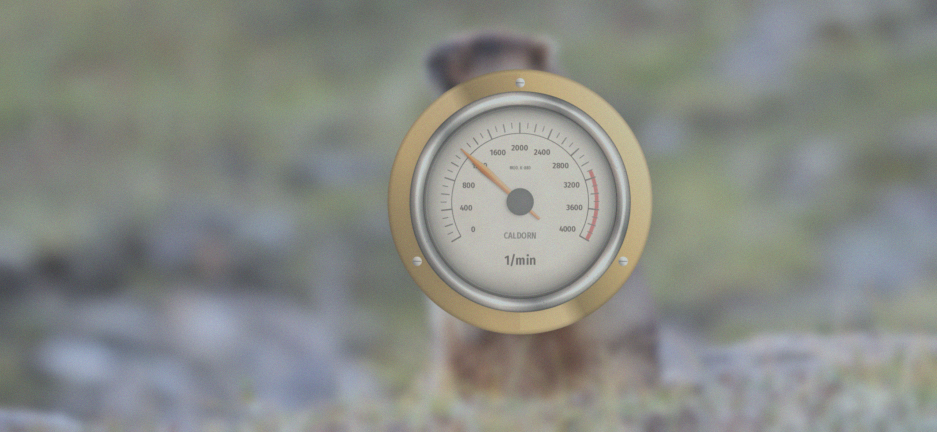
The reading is 1200 rpm
